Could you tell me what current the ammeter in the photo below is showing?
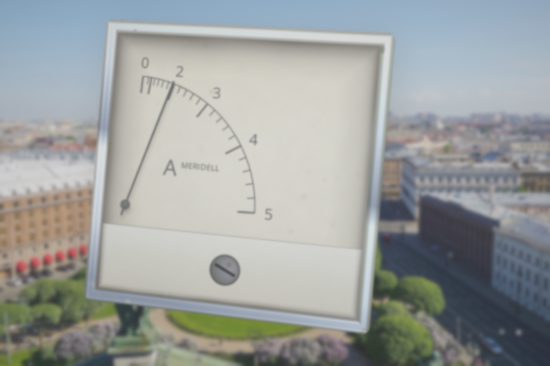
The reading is 2 A
